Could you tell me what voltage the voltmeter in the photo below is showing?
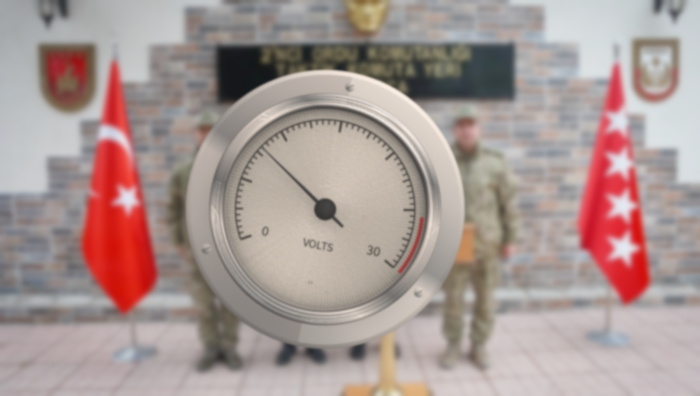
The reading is 8 V
